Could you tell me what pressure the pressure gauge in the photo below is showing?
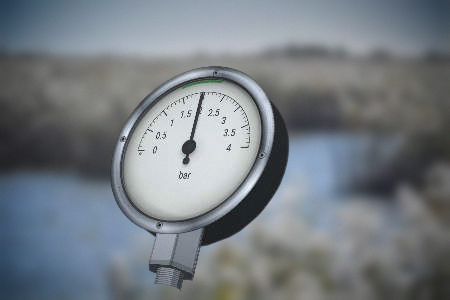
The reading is 2 bar
